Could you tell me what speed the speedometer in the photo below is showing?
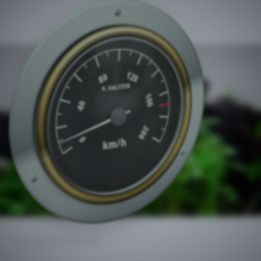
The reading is 10 km/h
